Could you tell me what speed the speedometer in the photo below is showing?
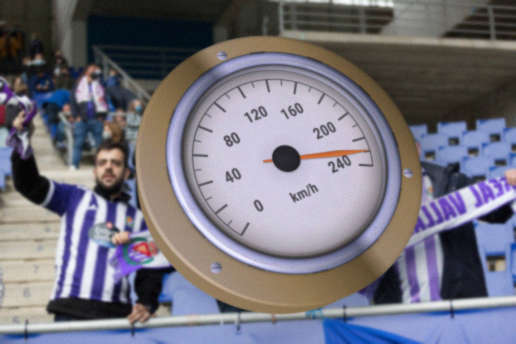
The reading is 230 km/h
